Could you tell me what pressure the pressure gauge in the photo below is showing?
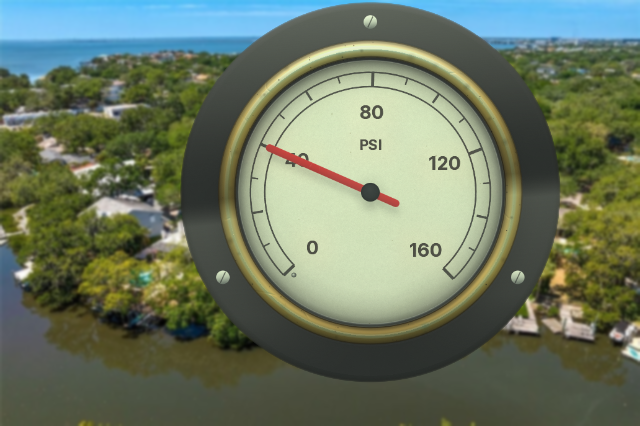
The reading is 40 psi
